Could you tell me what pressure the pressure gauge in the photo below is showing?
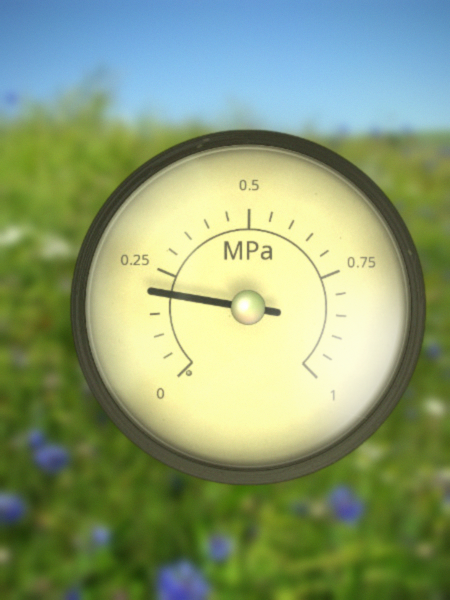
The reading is 0.2 MPa
